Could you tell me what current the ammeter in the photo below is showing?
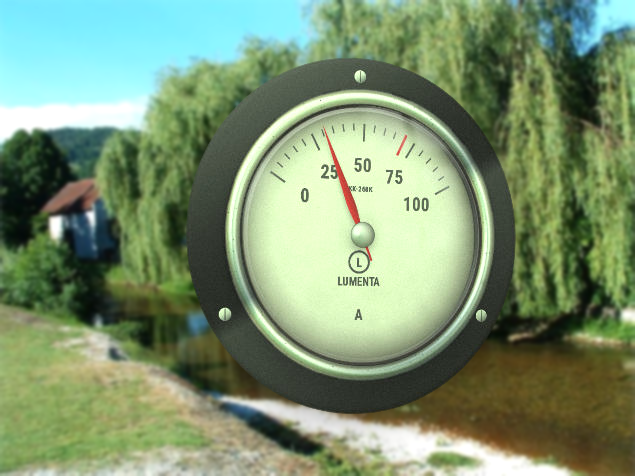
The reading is 30 A
